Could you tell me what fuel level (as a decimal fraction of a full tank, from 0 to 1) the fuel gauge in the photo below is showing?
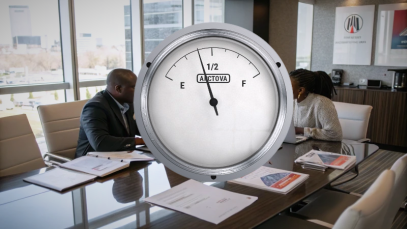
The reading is 0.375
